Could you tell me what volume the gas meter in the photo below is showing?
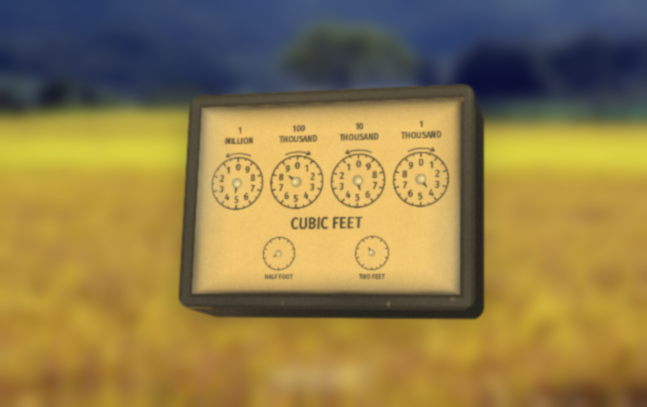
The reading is 485400 ft³
